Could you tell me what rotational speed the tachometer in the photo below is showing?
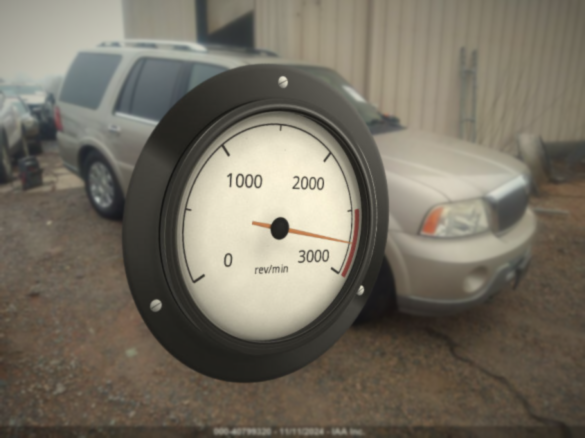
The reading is 2750 rpm
